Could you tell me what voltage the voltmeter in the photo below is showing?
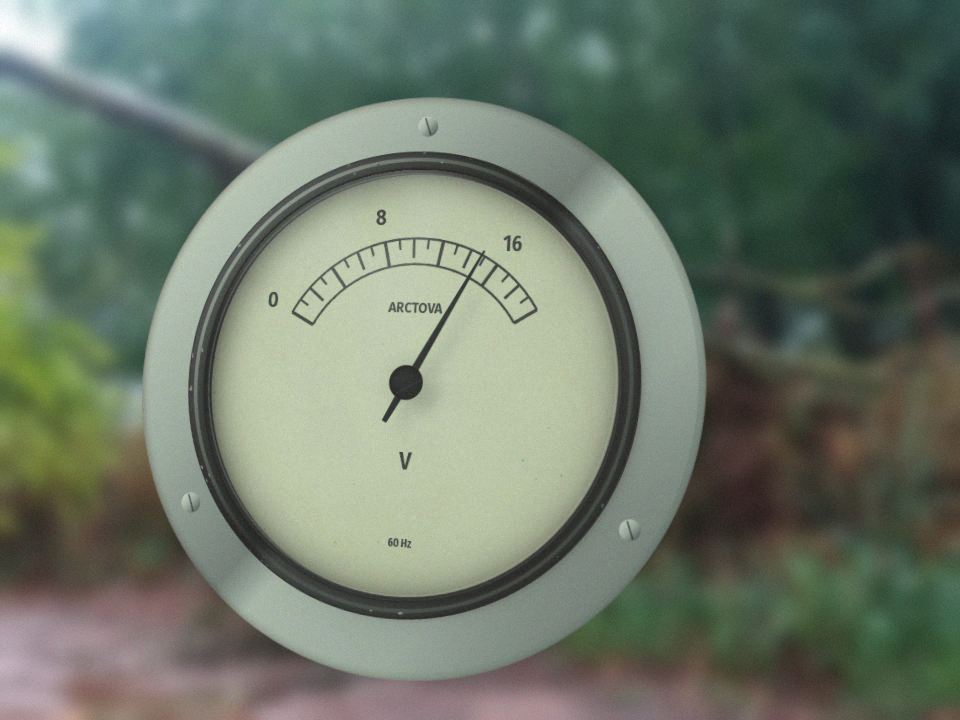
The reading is 15 V
